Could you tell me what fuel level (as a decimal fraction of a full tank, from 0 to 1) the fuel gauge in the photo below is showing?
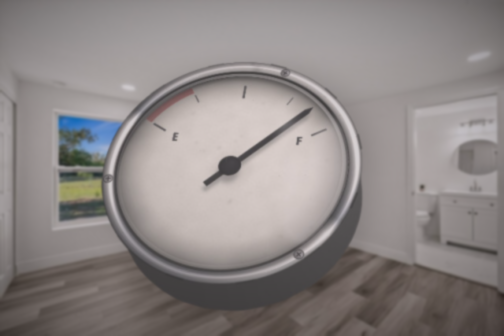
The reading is 0.875
